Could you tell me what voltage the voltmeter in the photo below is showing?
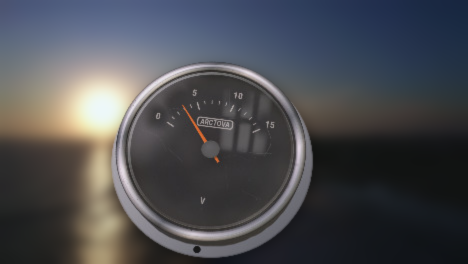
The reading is 3 V
